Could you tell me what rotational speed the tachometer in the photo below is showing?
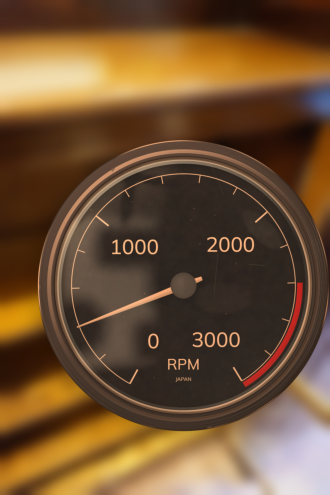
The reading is 400 rpm
